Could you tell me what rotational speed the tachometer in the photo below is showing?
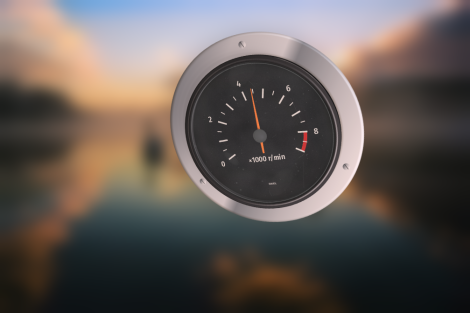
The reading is 4500 rpm
